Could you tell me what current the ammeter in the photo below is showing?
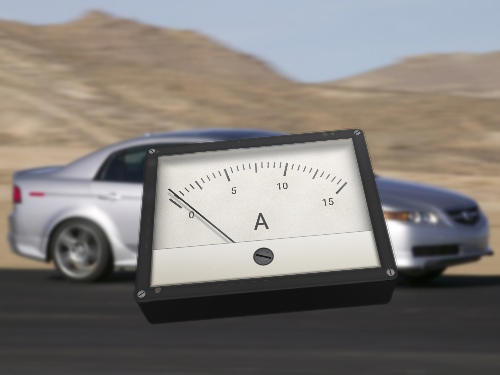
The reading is 0.5 A
